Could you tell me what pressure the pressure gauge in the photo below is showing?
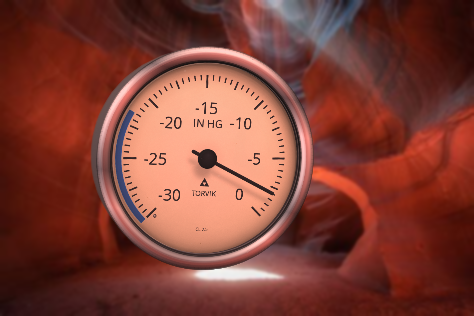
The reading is -2 inHg
